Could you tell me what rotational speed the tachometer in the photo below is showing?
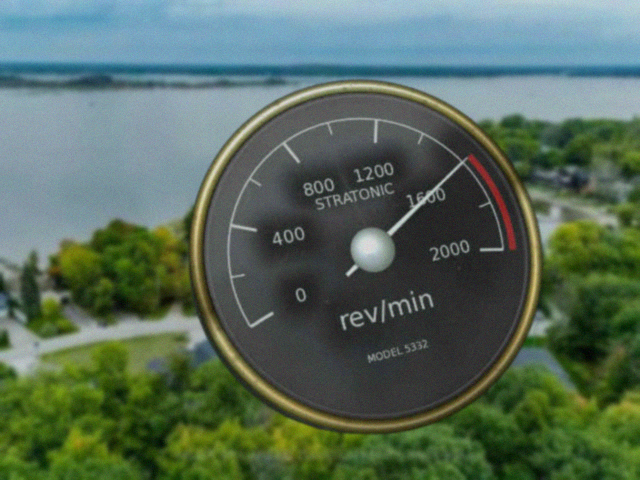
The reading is 1600 rpm
